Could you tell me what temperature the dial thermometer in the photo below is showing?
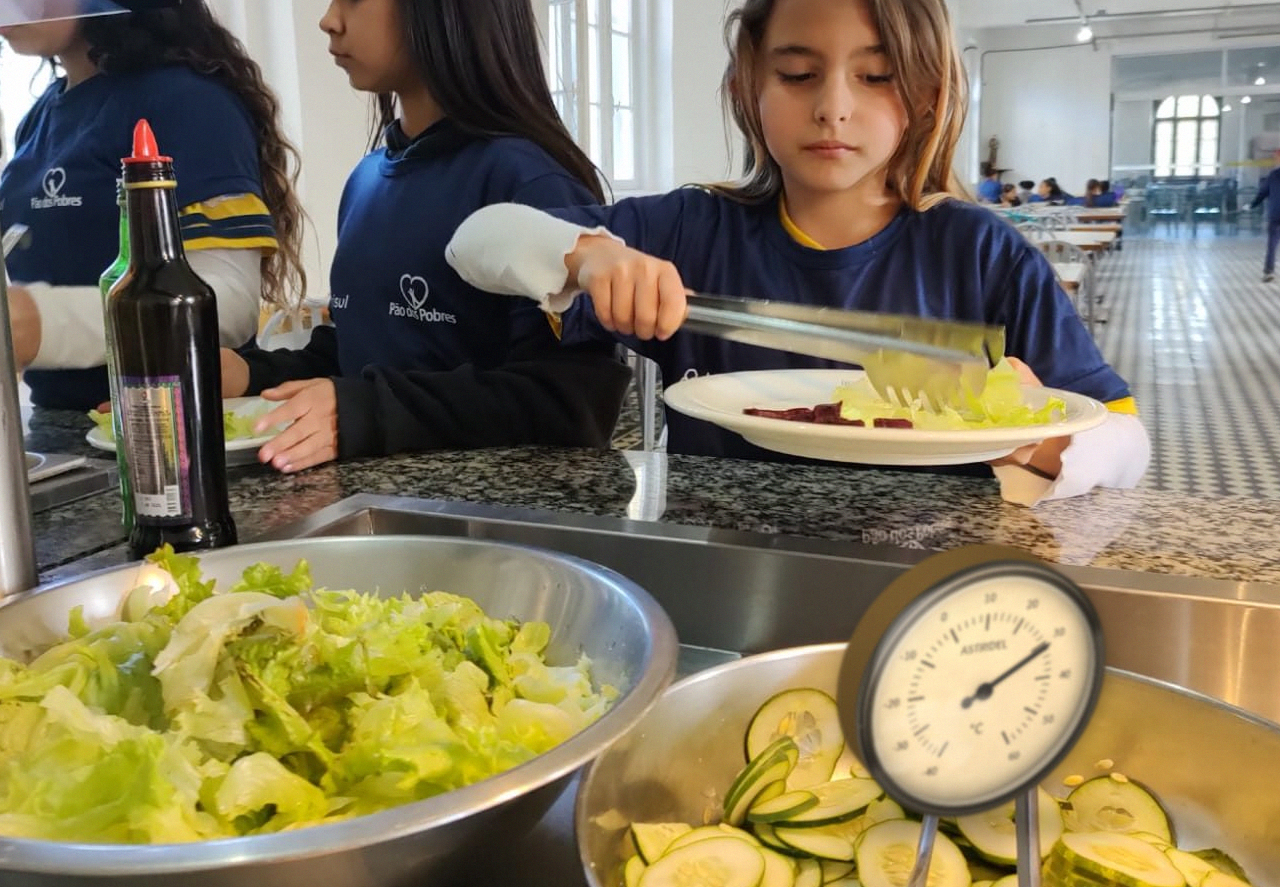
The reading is 30 °C
